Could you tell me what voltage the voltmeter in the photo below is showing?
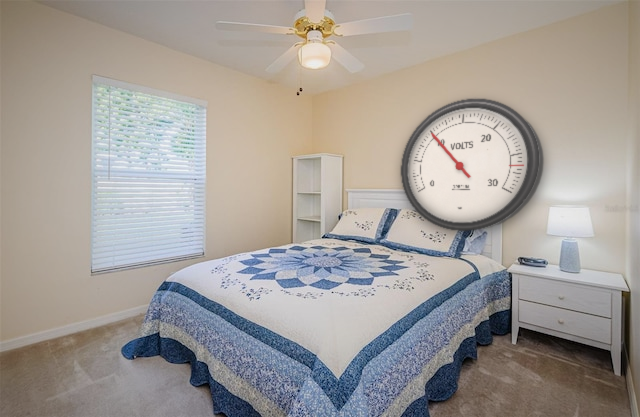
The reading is 10 V
